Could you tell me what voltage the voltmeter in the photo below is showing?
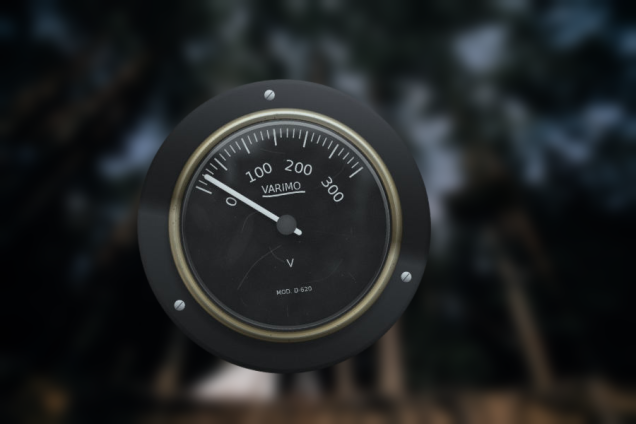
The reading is 20 V
